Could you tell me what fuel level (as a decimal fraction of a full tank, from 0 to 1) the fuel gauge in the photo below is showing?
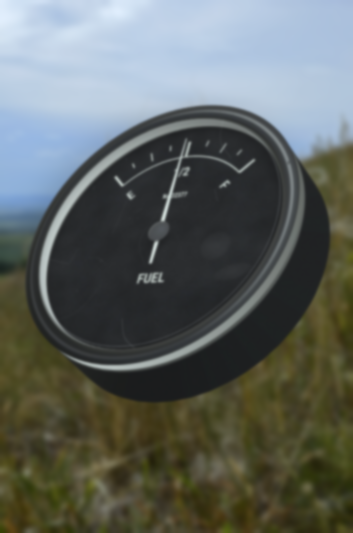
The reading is 0.5
